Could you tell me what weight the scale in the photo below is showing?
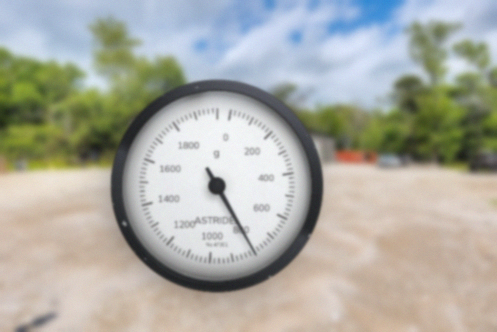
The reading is 800 g
